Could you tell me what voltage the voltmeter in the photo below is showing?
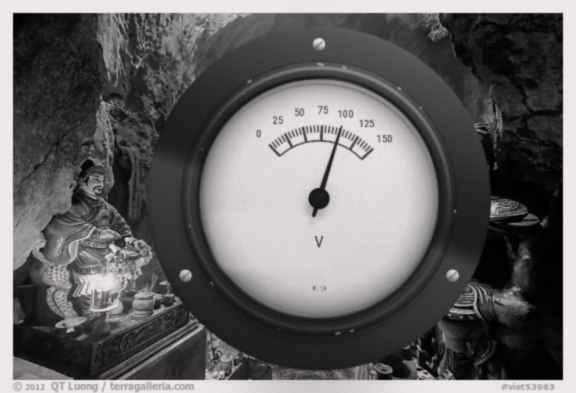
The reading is 100 V
